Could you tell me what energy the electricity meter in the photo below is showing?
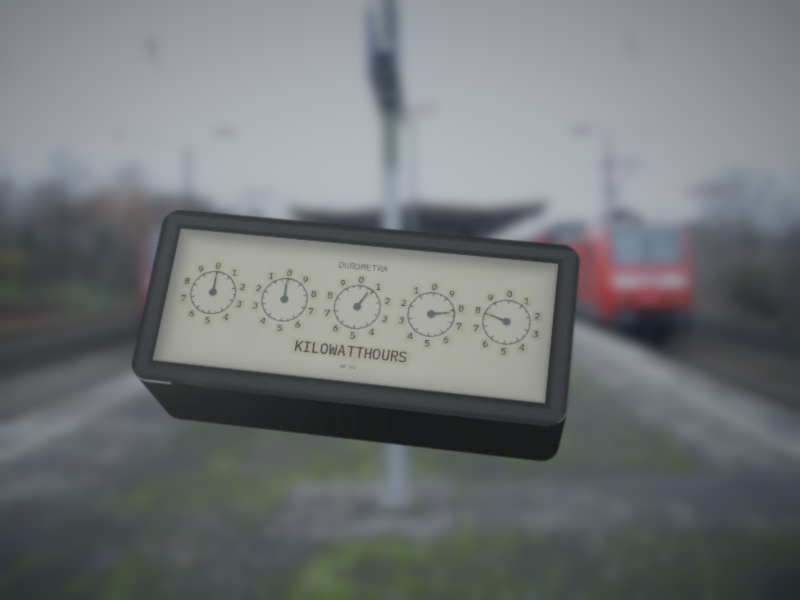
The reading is 78 kWh
